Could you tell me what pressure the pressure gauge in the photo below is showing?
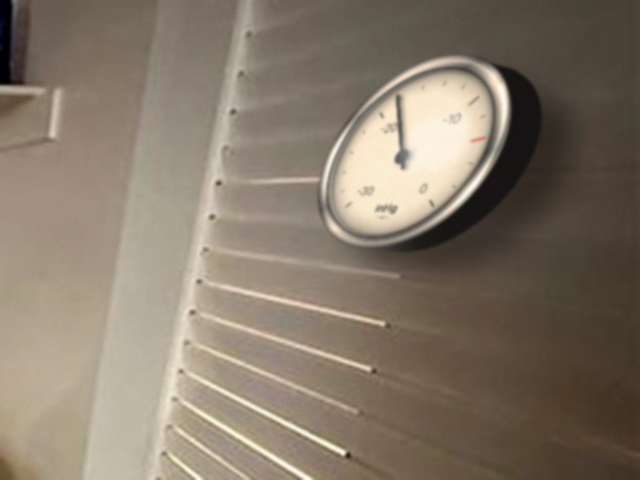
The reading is -18 inHg
